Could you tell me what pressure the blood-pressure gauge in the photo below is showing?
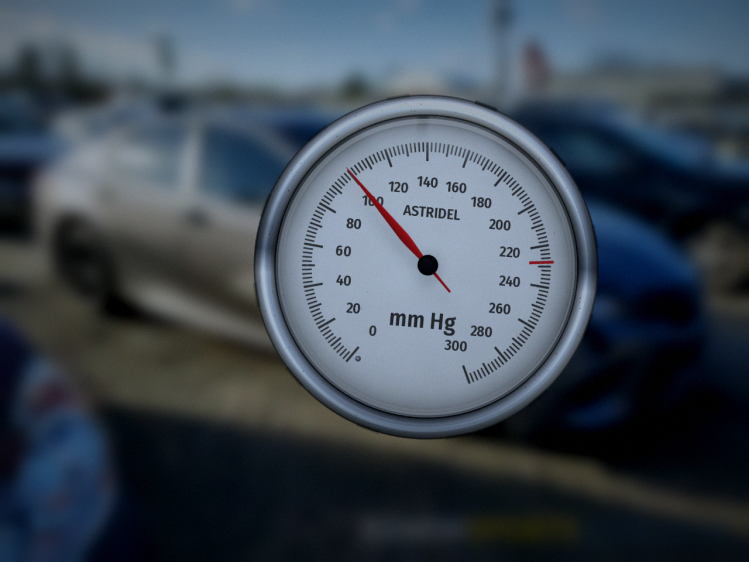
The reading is 100 mmHg
